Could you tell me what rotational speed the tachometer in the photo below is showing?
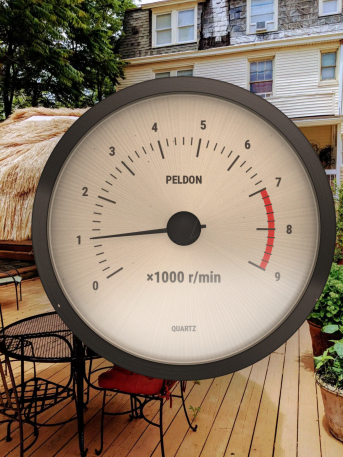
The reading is 1000 rpm
